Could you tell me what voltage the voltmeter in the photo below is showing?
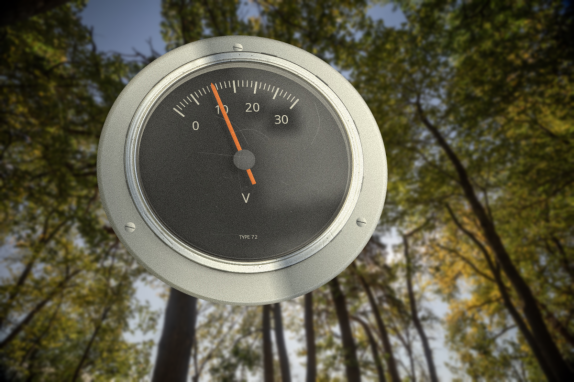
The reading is 10 V
